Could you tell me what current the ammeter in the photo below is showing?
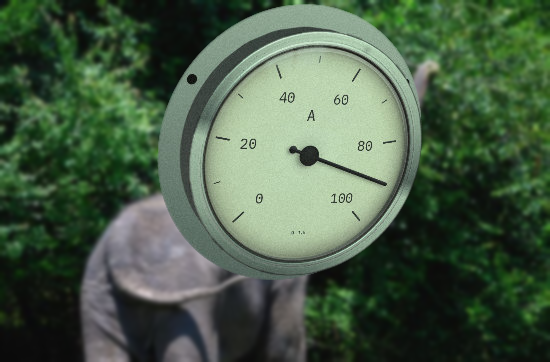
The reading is 90 A
